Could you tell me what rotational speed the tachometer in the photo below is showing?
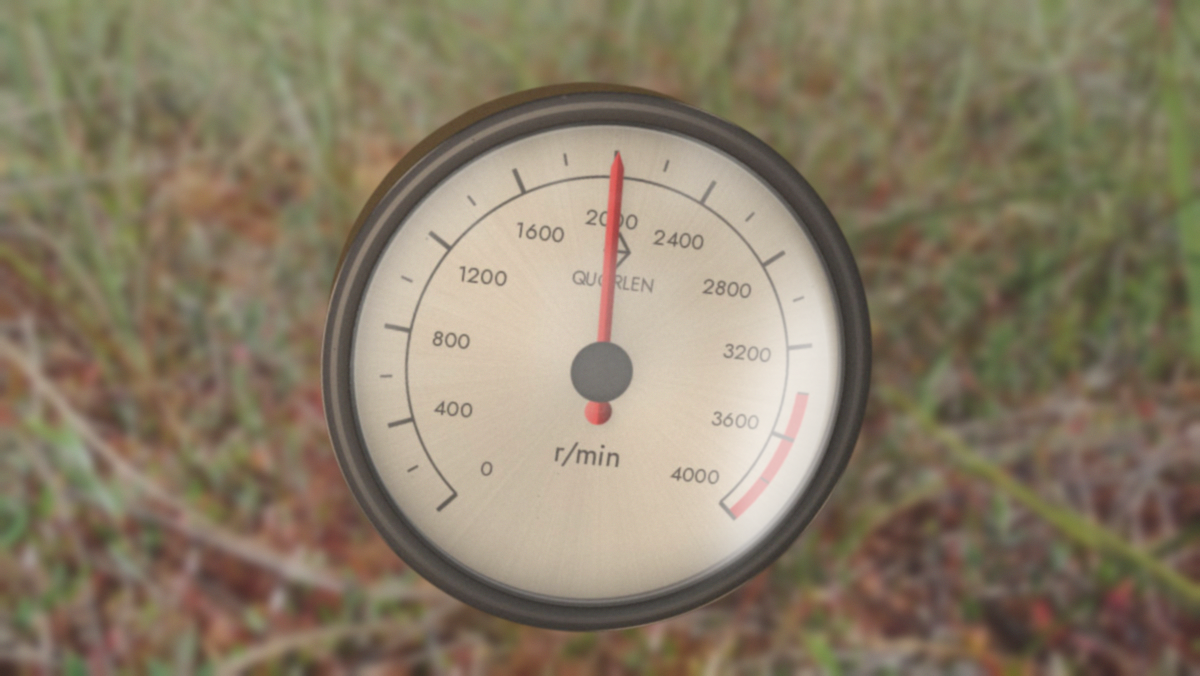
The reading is 2000 rpm
